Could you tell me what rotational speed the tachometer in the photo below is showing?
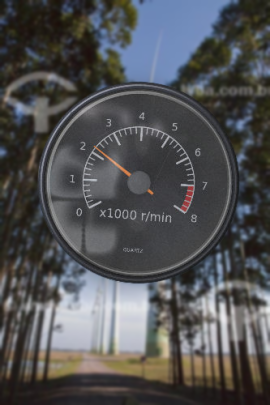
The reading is 2200 rpm
